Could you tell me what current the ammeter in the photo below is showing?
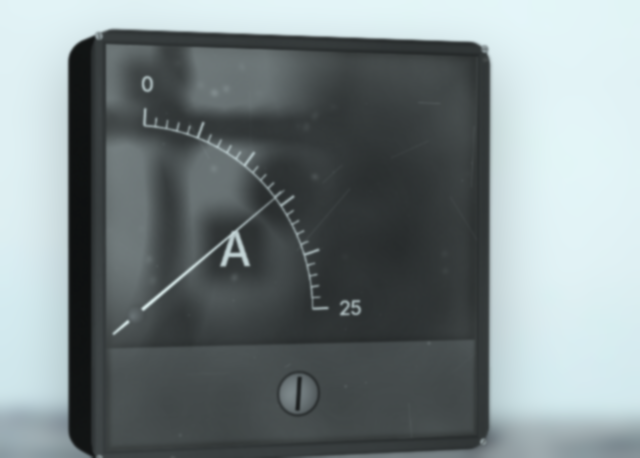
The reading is 14 A
